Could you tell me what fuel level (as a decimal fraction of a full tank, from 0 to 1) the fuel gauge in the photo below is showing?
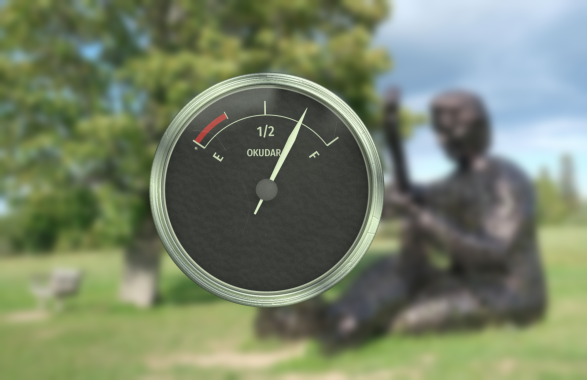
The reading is 0.75
